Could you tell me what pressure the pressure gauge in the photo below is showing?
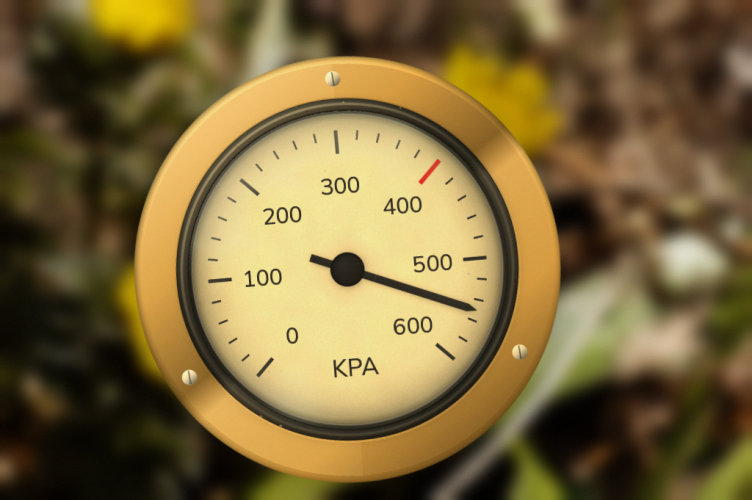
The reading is 550 kPa
